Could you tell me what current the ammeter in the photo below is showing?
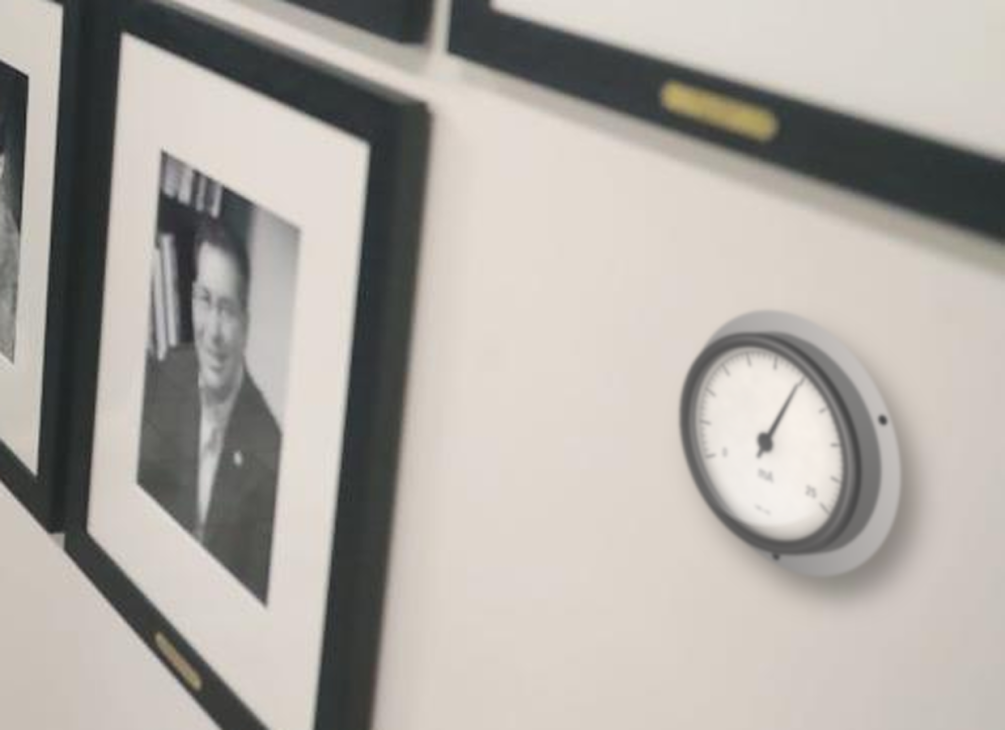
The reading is 15 mA
